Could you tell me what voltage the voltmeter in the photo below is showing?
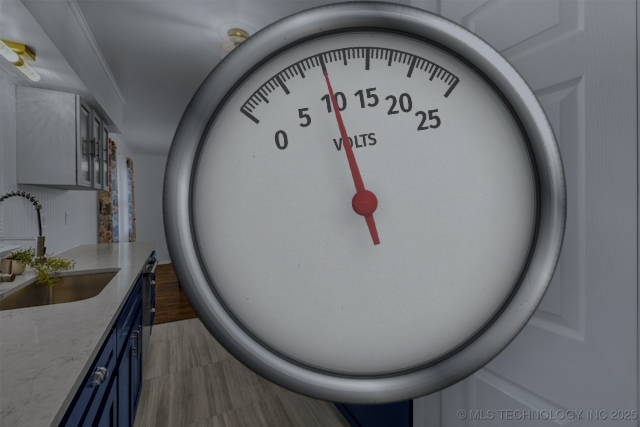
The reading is 10 V
